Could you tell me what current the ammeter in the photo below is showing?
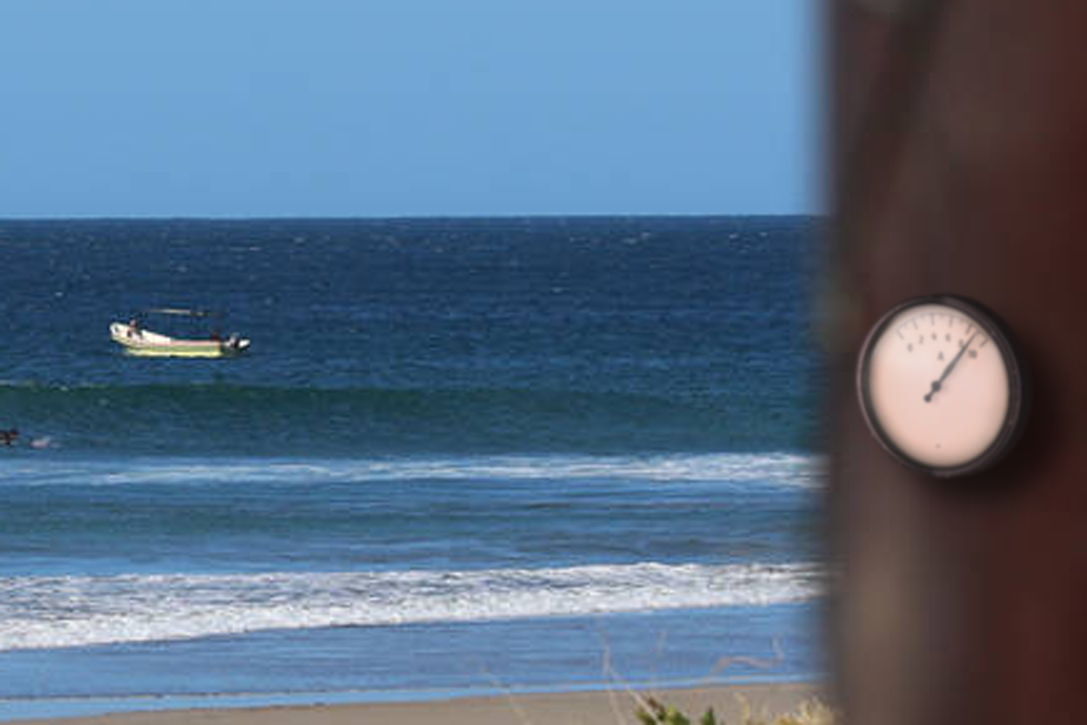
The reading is 9 A
